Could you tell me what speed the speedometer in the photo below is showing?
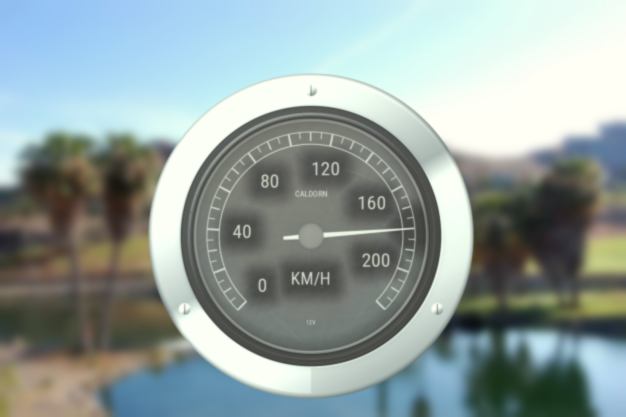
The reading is 180 km/h
